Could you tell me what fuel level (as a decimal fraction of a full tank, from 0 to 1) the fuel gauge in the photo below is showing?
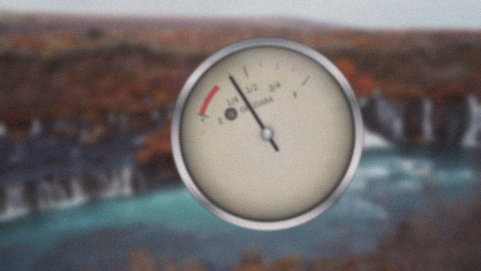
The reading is 0.375
